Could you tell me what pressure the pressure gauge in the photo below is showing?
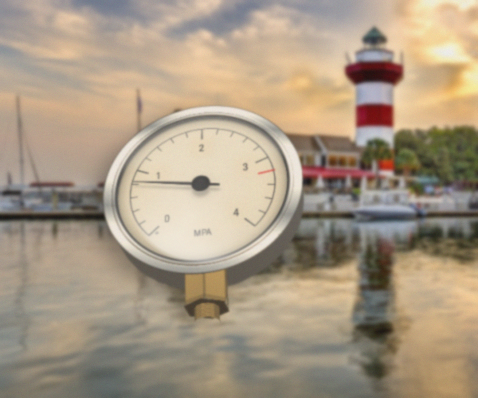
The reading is 0.8 MPa
